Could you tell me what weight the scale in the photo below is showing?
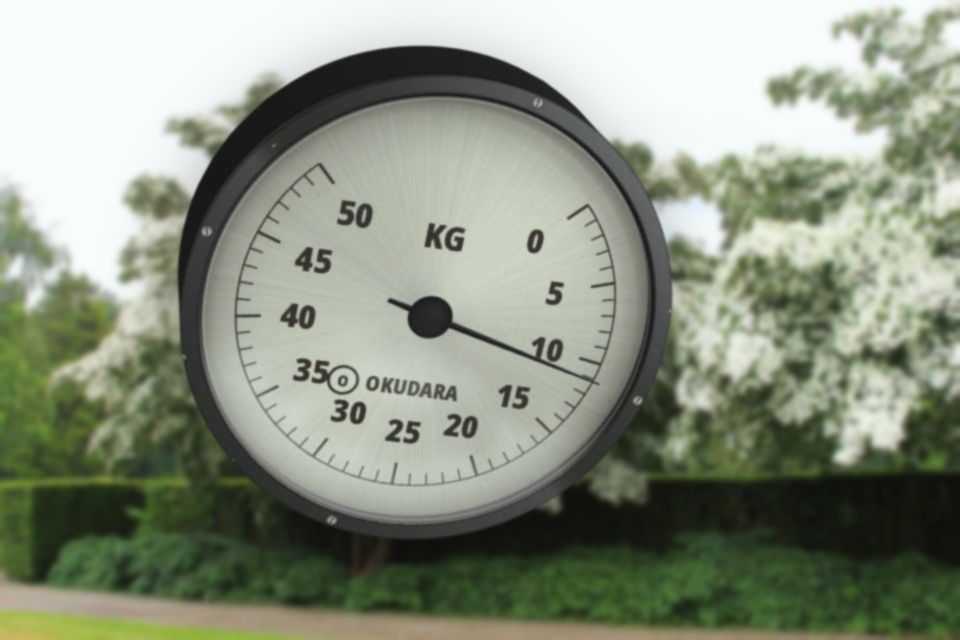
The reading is 11 kg
